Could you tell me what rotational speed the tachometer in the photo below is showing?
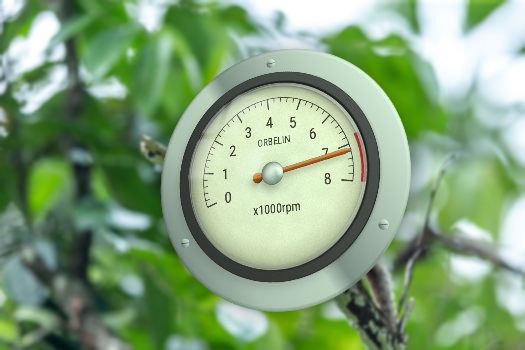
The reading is 7200 rpm
